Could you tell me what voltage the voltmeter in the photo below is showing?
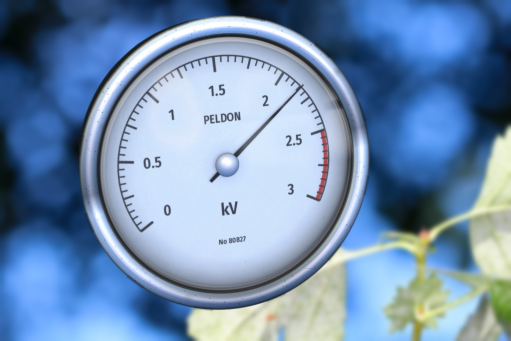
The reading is 2.15 kV
